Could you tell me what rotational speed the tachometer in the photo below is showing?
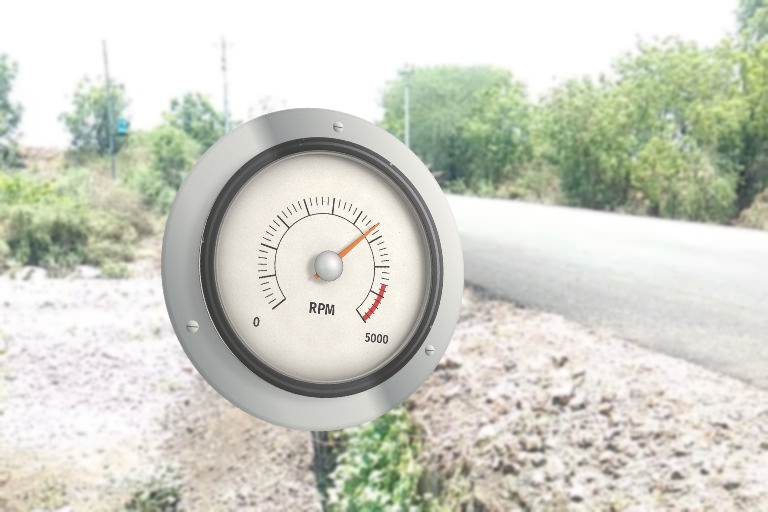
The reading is 3300 rpm
